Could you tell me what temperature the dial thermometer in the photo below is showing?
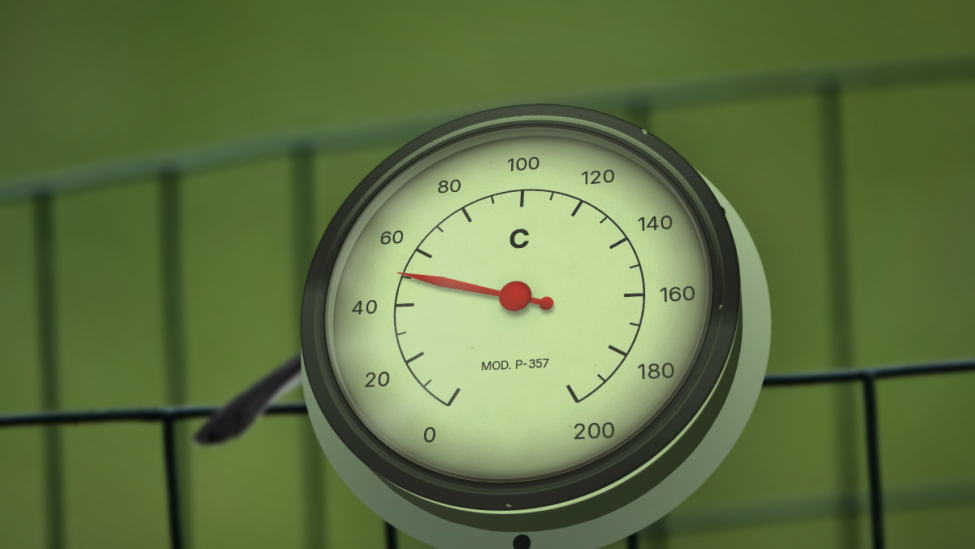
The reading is 50 °C
